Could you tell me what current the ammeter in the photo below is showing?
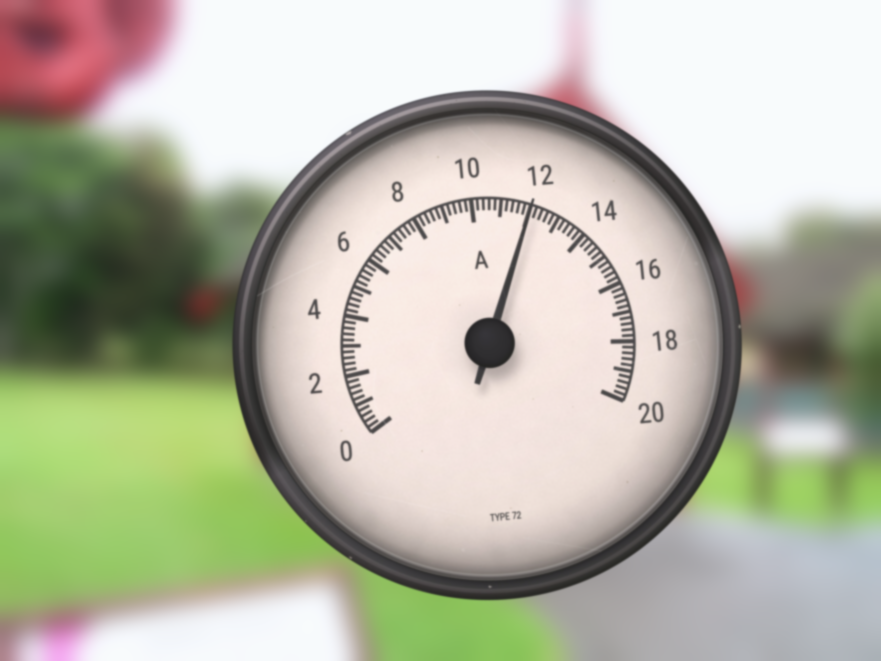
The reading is 12 A
